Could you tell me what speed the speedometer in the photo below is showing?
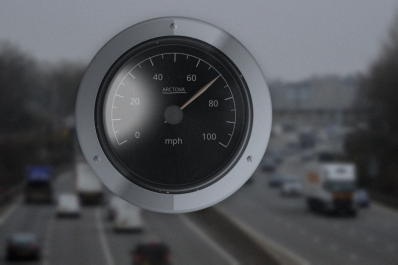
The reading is 70 mph
